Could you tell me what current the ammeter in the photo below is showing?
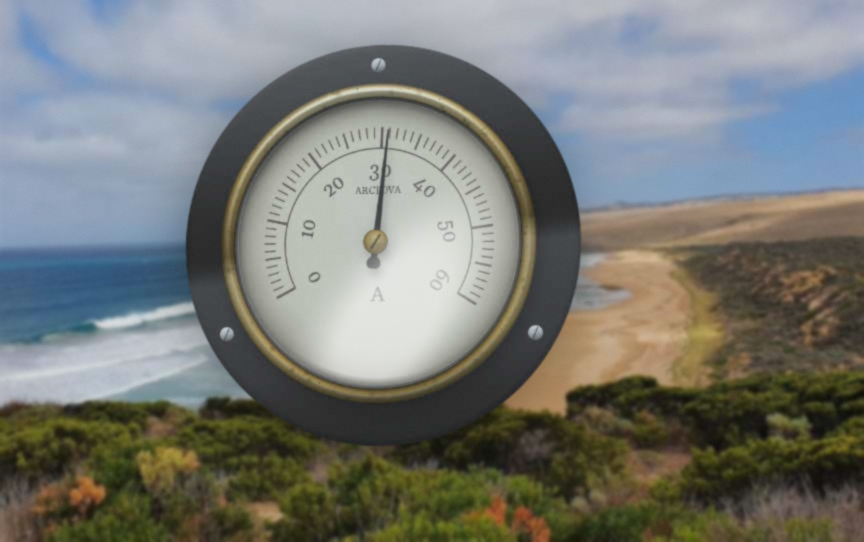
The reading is 31 A
